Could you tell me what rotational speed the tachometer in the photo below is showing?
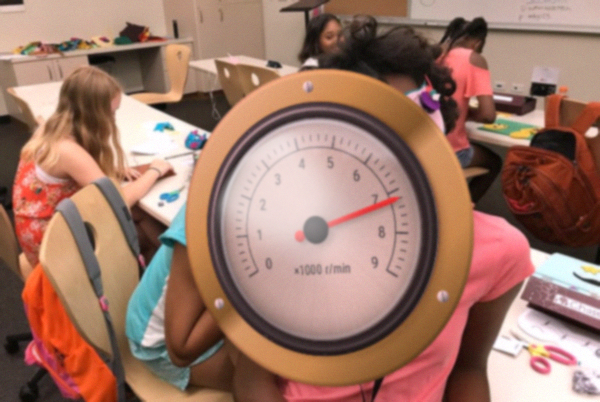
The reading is 7200 rpm
